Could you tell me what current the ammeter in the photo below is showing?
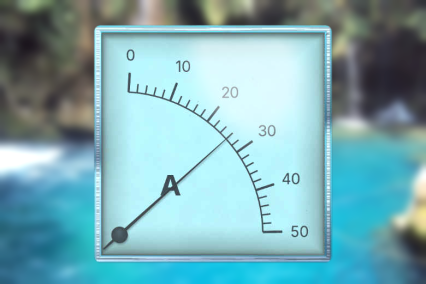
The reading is 26 A
